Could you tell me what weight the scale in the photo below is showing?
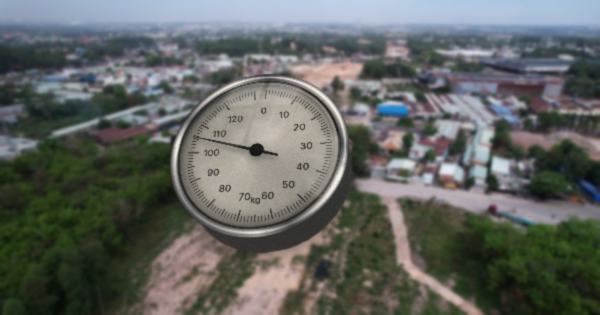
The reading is 105 kg
